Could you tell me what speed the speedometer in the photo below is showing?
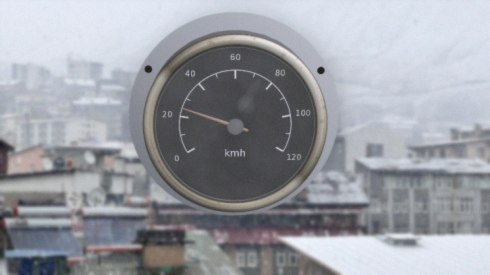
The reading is 25 km/h
